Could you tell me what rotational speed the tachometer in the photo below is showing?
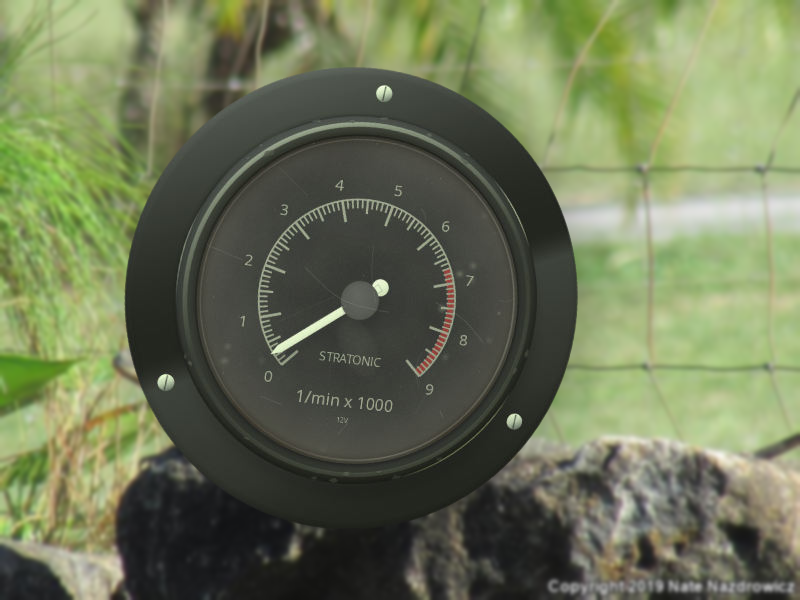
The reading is 300 rpm
